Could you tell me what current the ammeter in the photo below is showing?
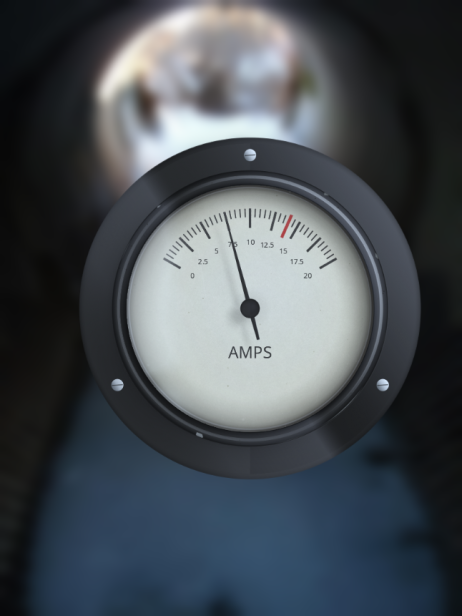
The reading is 7.5 A
